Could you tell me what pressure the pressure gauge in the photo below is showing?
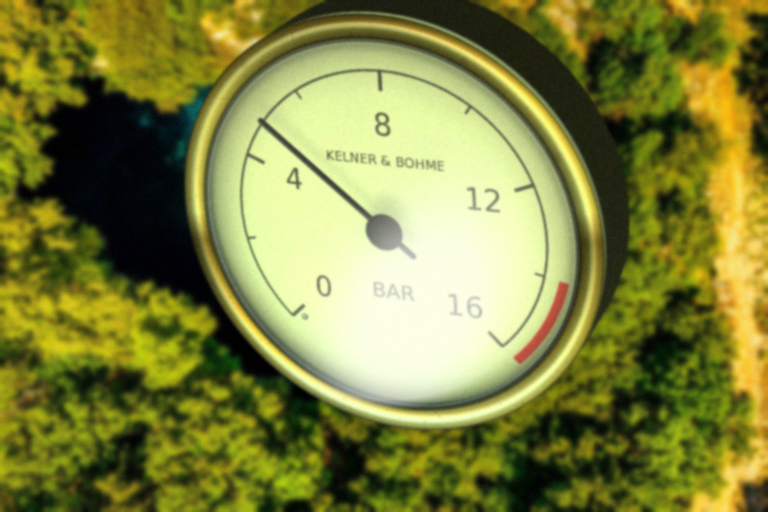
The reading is 5 bar
